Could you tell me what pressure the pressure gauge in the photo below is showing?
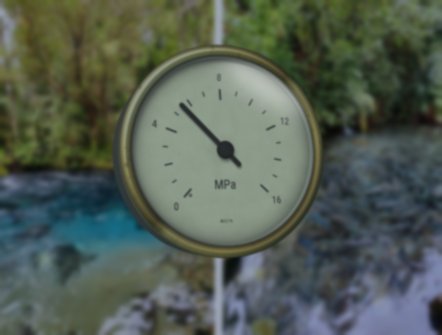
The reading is 5.5 MPa
